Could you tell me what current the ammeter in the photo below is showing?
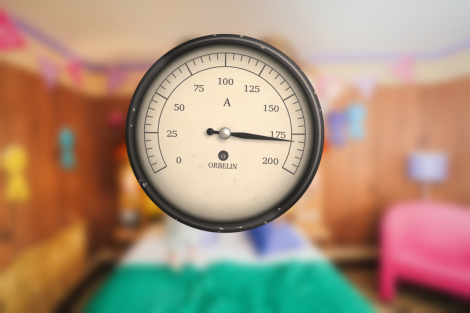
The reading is 180 A
